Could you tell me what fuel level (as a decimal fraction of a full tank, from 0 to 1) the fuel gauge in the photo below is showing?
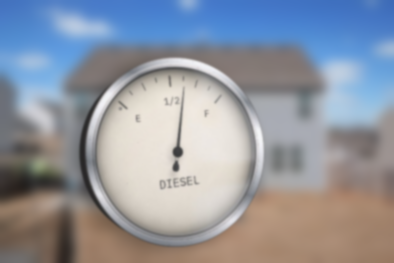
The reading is 0.625
